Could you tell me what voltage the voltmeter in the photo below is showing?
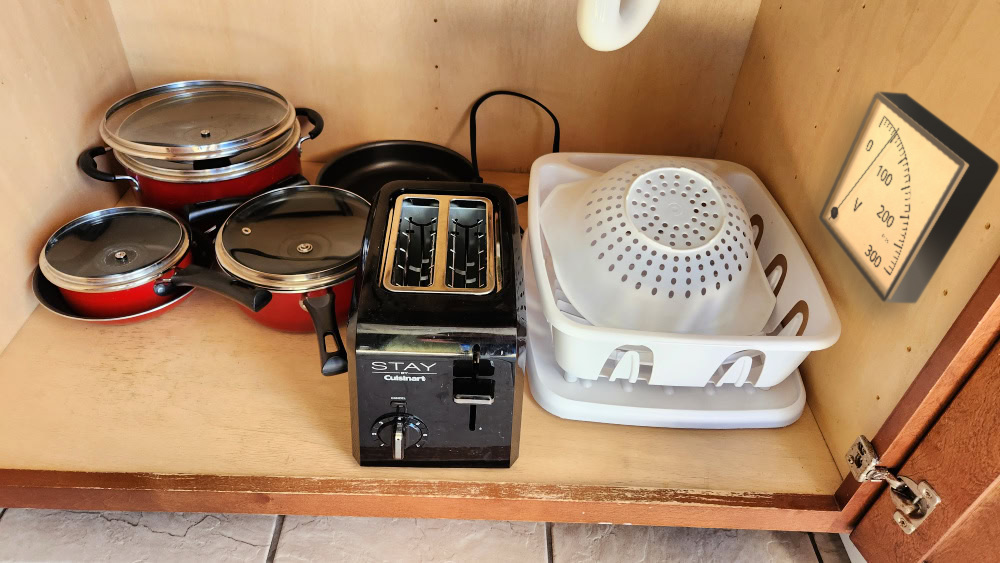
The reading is 50 V
